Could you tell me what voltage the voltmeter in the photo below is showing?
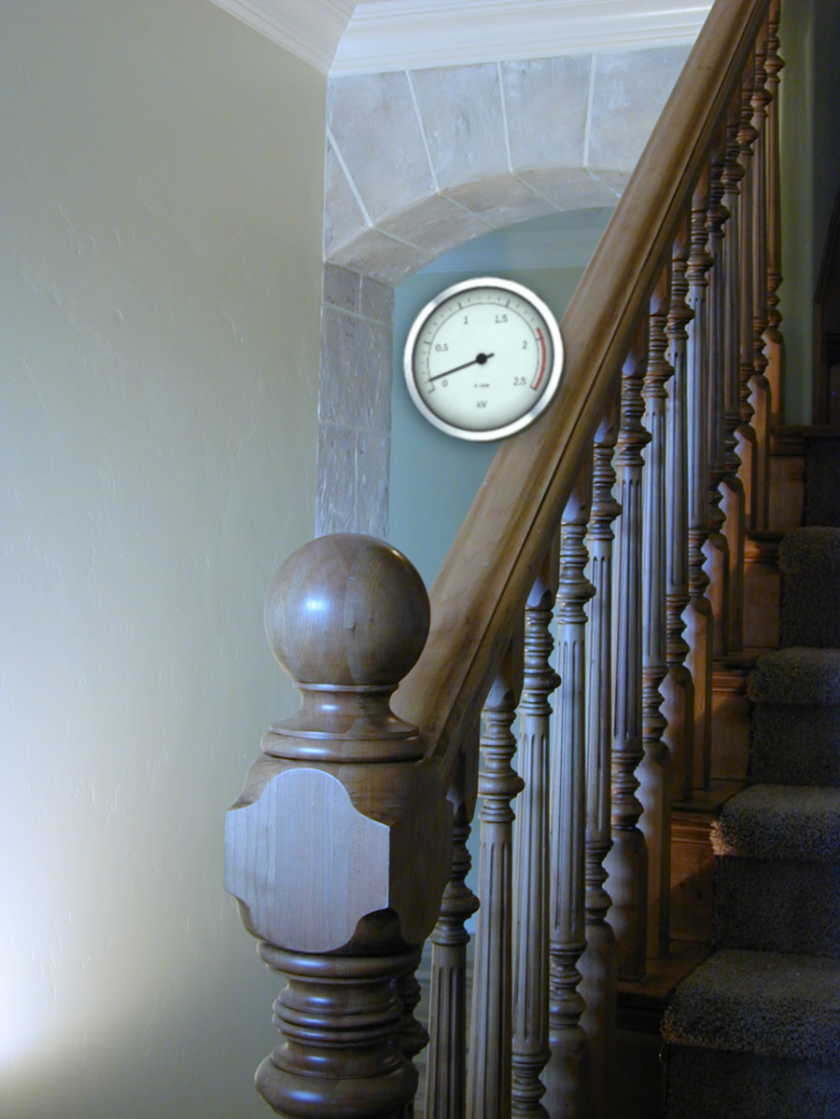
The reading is 0.1 kV
